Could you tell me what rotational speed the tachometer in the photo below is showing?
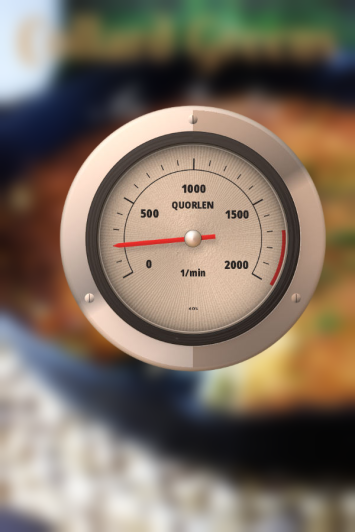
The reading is 200 rpm
